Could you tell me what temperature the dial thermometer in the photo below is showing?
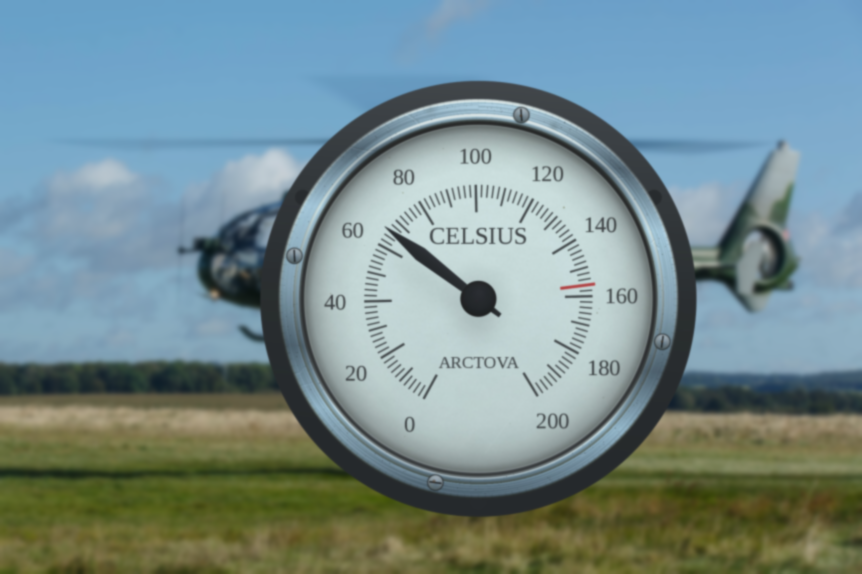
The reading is 66 °C
